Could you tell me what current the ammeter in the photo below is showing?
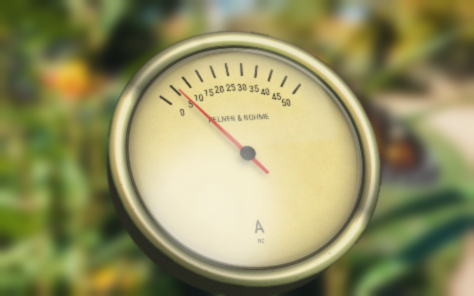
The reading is 5 A
